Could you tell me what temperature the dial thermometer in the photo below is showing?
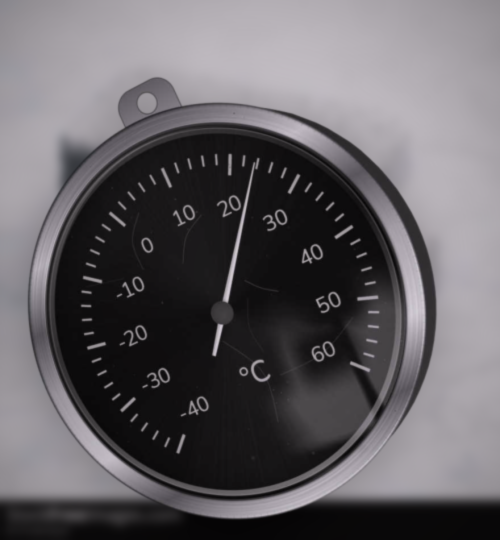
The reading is 24 °C
